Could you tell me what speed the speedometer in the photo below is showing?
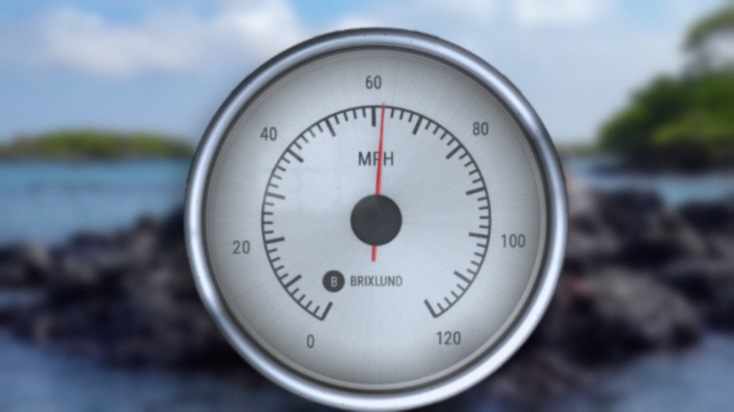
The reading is 62 mph
